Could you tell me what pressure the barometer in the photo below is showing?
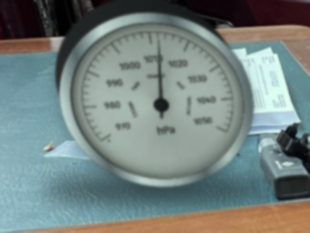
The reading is 1012 hPa
